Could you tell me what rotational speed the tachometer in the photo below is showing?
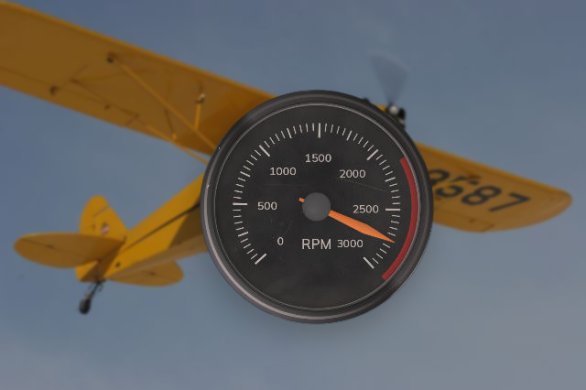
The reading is 2750 rpm
